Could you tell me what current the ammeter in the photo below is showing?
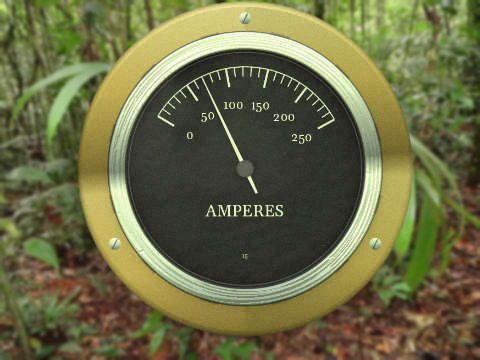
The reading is 70 A
